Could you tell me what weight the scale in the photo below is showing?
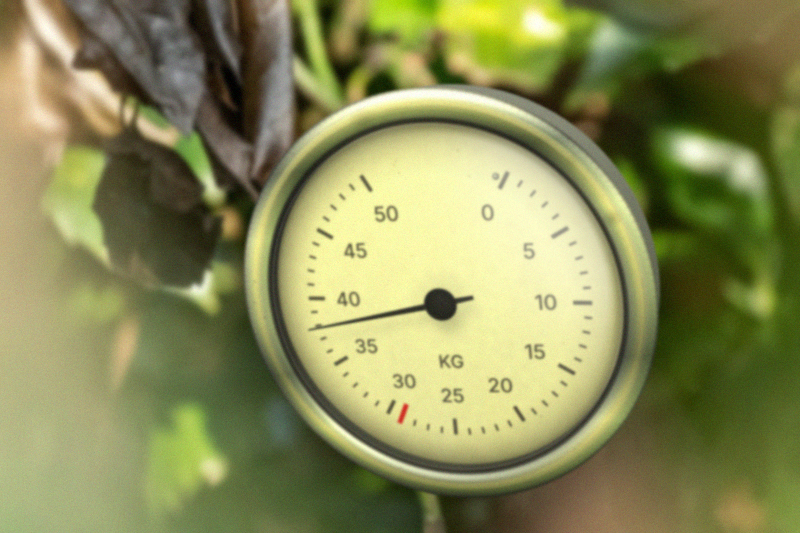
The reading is 38 kg
